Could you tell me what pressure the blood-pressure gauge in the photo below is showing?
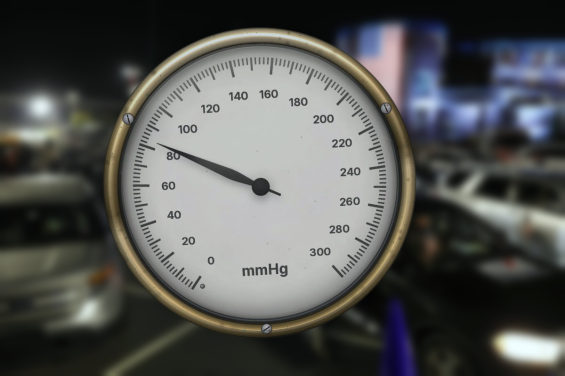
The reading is 84 mmHg
